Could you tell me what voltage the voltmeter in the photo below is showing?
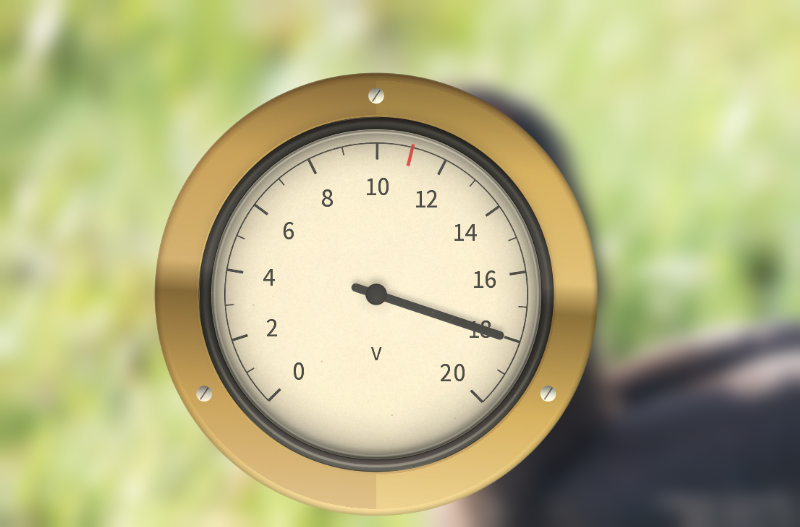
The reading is 18 V
